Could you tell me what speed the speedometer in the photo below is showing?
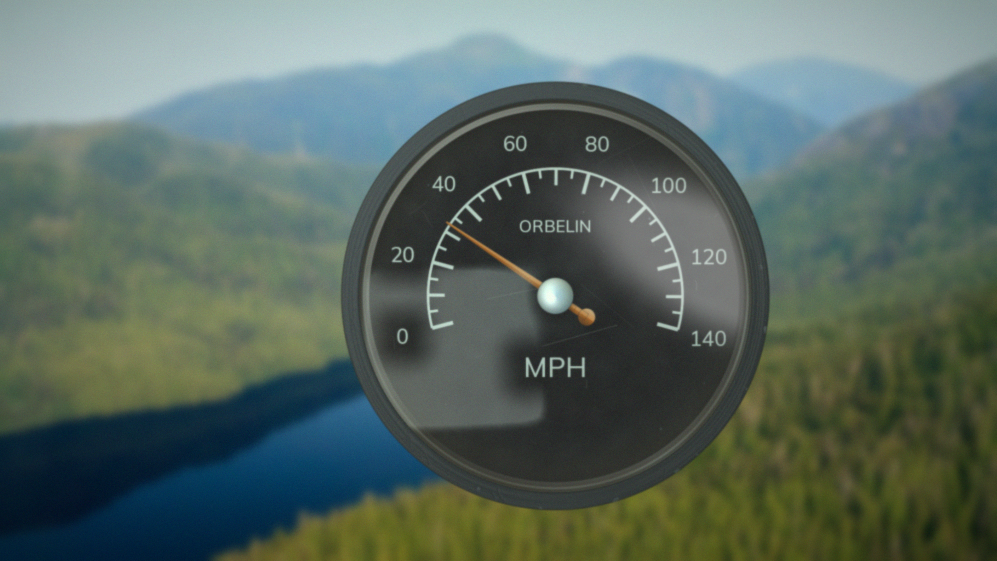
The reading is 32.5 mph
